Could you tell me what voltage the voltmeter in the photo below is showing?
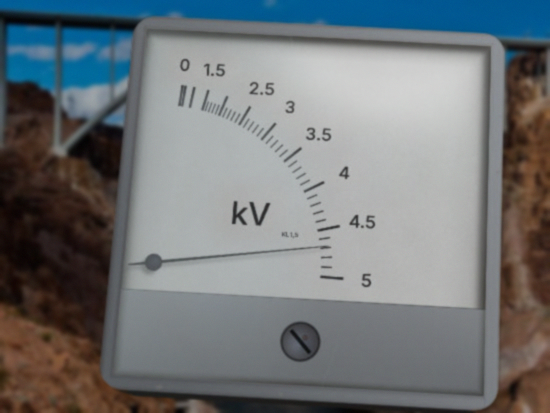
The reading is 4.7 kV
